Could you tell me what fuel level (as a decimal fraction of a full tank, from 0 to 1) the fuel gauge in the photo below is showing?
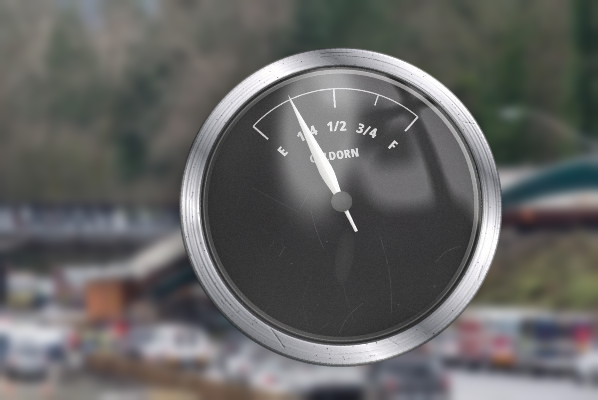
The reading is 0.25
